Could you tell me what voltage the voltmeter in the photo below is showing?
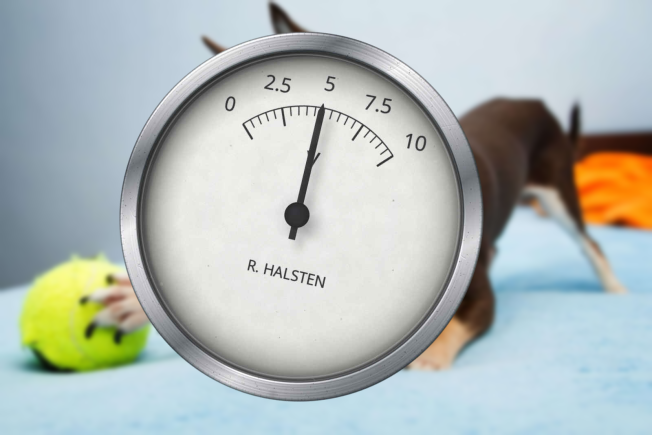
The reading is 5 V
